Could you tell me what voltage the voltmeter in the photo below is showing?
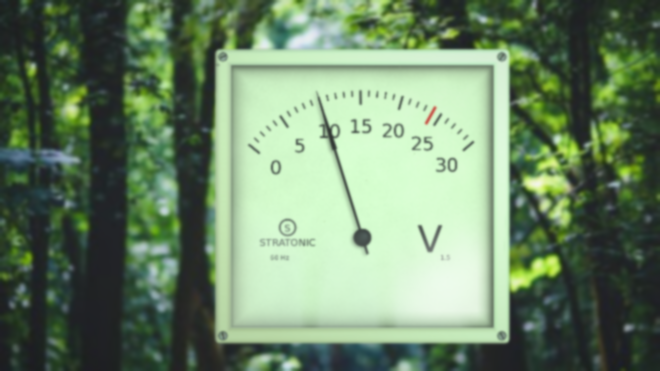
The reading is 10 V
